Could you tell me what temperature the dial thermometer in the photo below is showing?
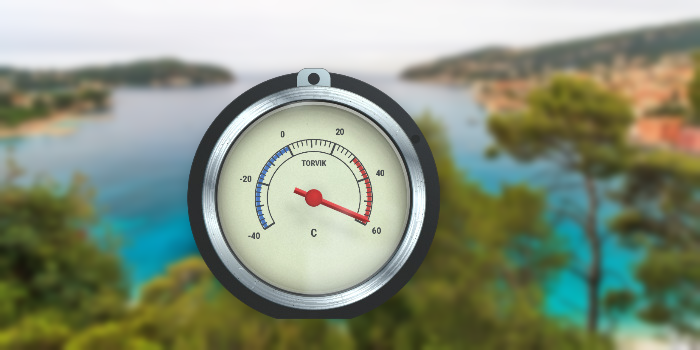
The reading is 58 °C
